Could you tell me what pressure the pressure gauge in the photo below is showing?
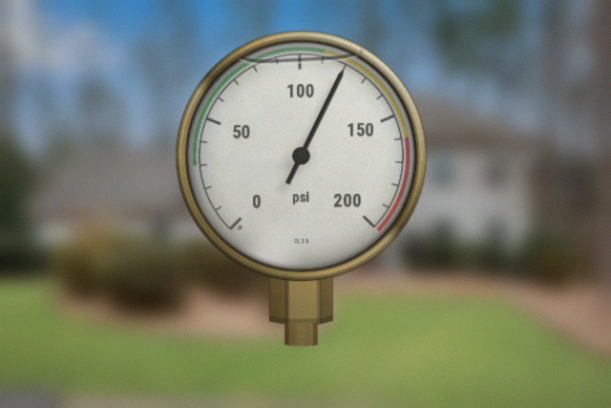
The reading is 120 psi
